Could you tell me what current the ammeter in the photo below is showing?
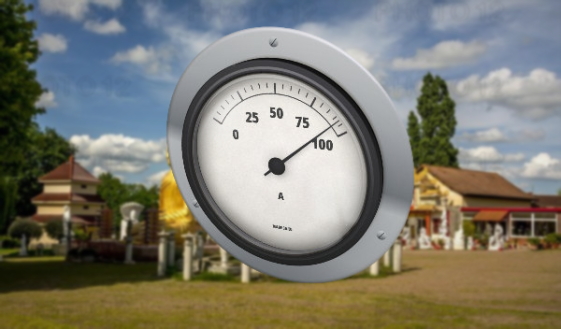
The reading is 92.5 A
